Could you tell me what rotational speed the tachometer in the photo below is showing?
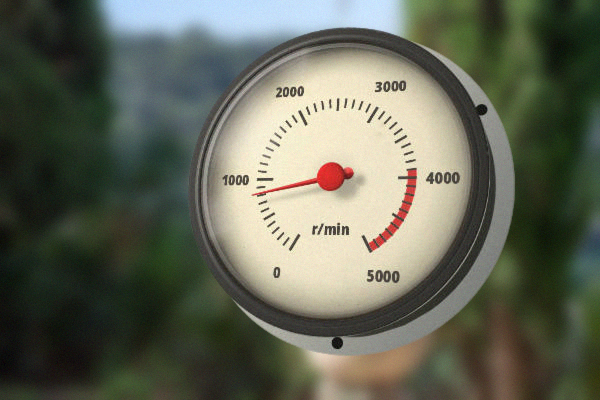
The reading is 800 rpm
